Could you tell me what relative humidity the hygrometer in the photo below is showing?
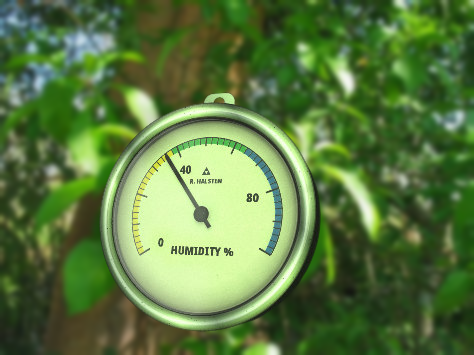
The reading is 36 %
